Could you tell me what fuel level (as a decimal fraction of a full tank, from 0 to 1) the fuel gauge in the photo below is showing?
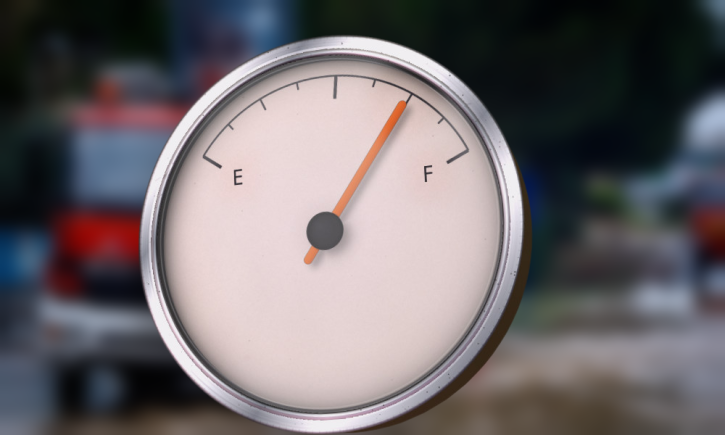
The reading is 0.75
